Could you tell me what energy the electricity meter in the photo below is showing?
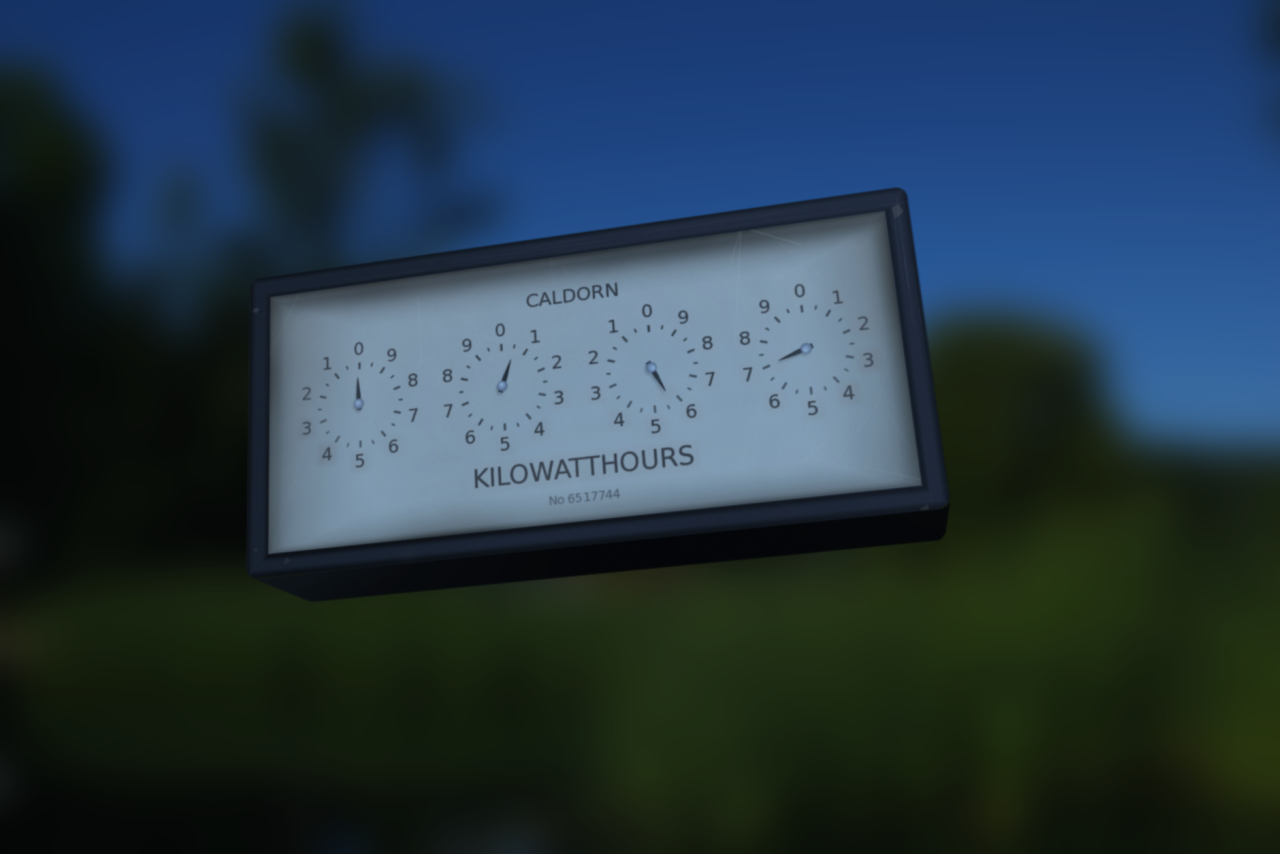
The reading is 57 kWh
